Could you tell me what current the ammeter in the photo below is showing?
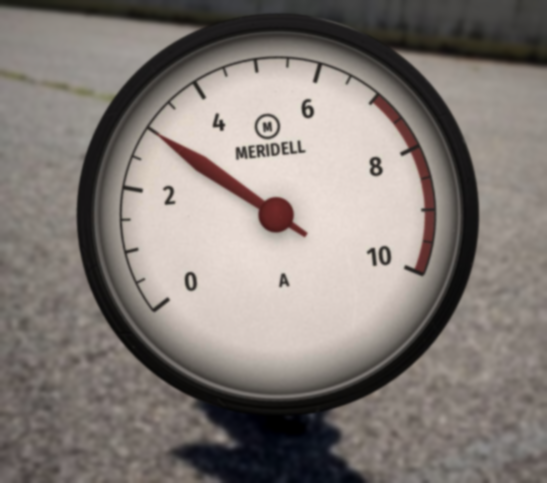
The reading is 3 A
